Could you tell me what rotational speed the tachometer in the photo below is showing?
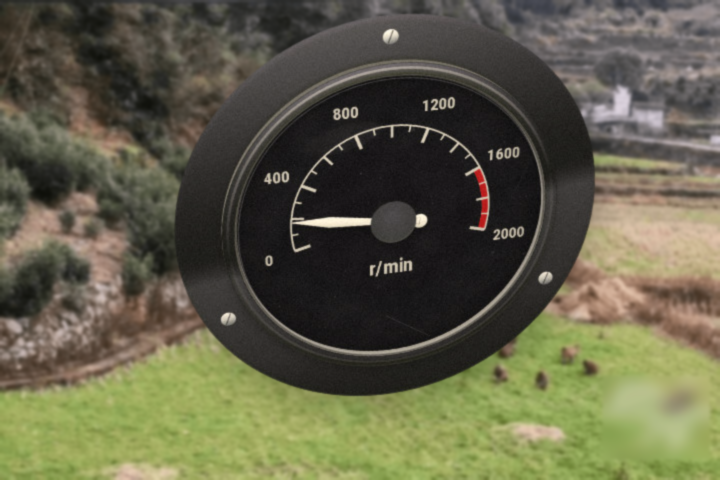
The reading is 200 rpm
